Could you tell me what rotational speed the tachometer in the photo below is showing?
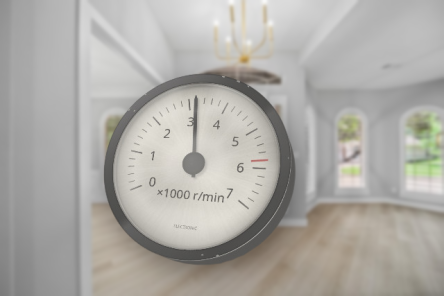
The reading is 3200 rpm
